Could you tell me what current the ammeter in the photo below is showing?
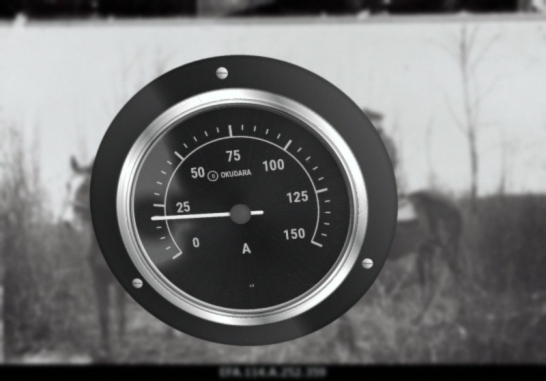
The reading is 20 A
